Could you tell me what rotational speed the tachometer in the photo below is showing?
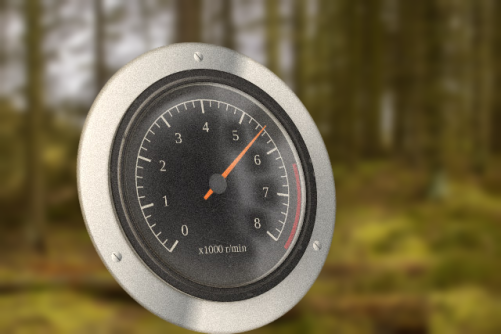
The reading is 5500 rpm
